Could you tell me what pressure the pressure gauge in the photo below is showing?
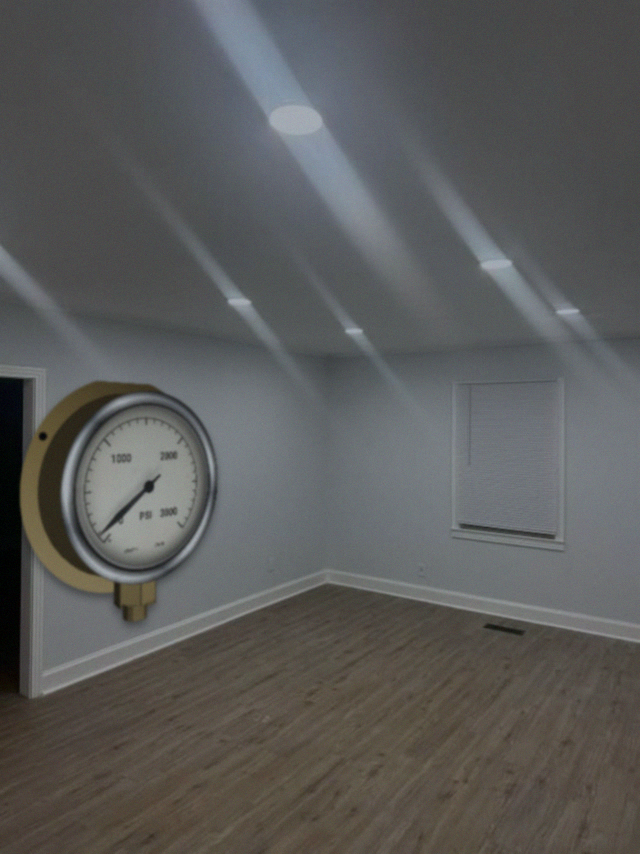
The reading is 100 psi
